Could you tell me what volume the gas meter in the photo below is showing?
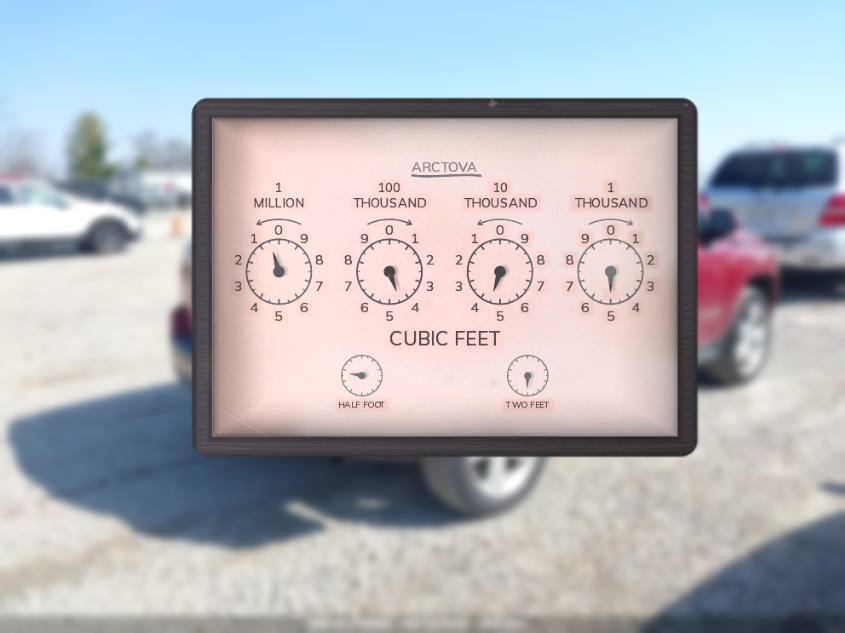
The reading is 44500 ft³
